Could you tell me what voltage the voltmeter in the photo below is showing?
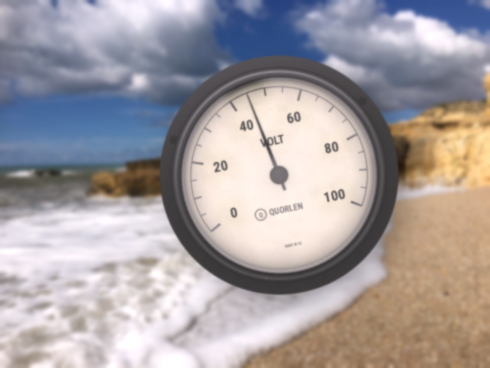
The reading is 45 V
